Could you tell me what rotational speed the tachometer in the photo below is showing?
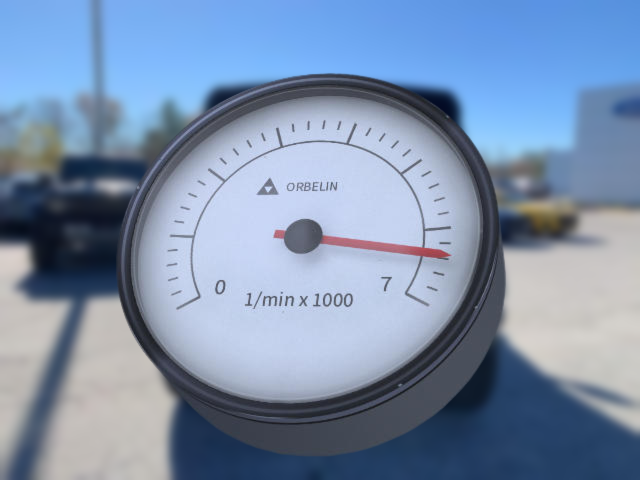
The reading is 6400 rpm
